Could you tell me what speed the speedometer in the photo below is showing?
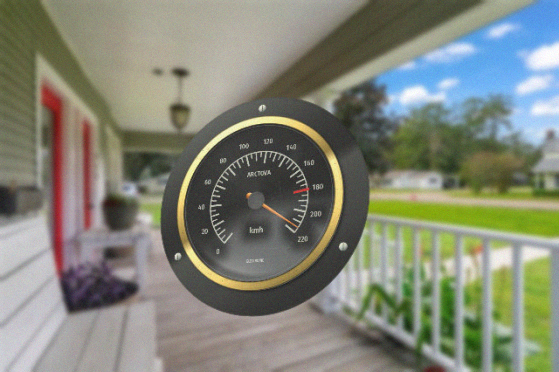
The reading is 215 km/h
